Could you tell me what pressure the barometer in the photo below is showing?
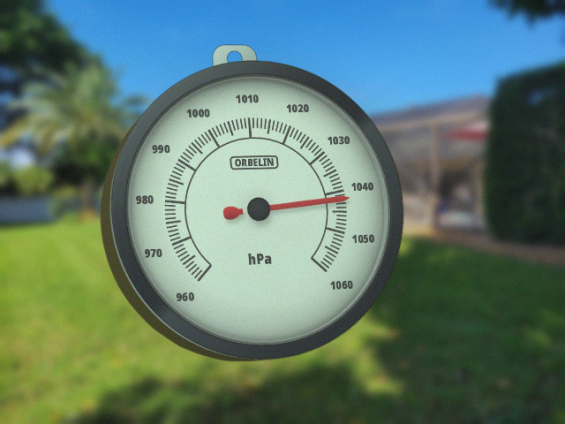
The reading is 1042 hPa
